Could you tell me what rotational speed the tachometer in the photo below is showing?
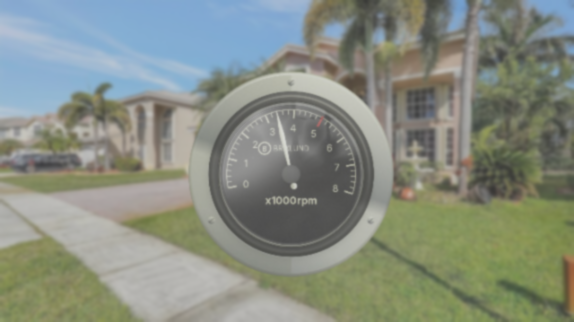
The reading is 3400 rpm
